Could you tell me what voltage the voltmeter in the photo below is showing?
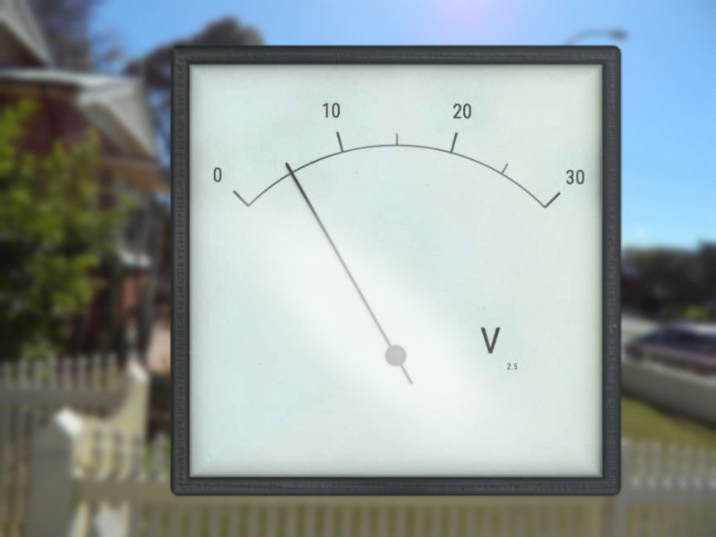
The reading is 5 V
